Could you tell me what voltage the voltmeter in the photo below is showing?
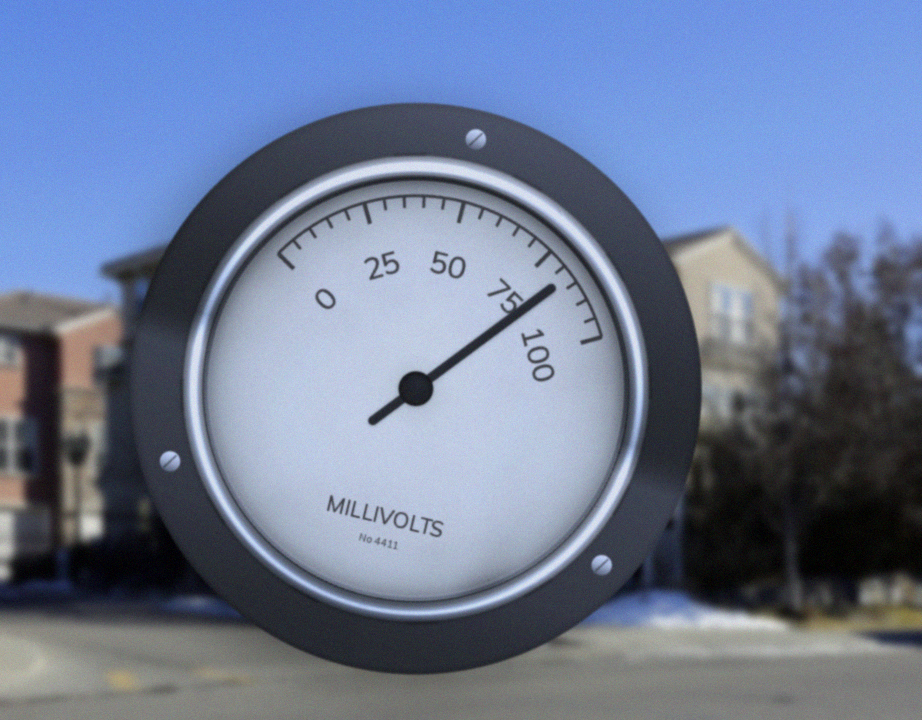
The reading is 82.5 mV
